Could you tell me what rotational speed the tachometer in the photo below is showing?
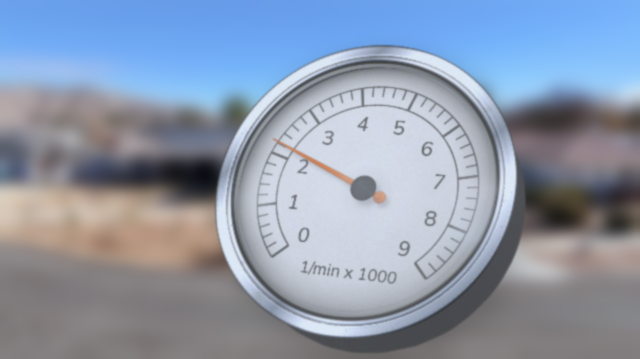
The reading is 2200 rpm
